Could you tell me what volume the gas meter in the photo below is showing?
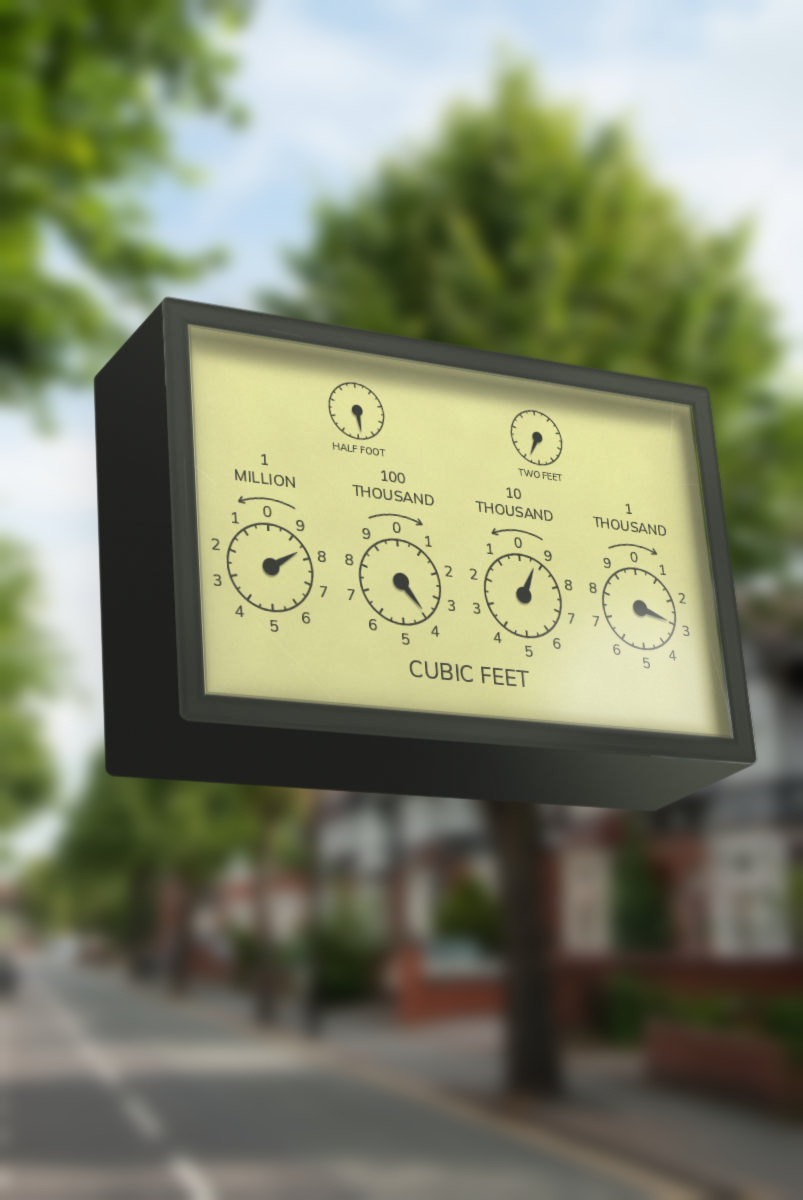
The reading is 839300 ft³
